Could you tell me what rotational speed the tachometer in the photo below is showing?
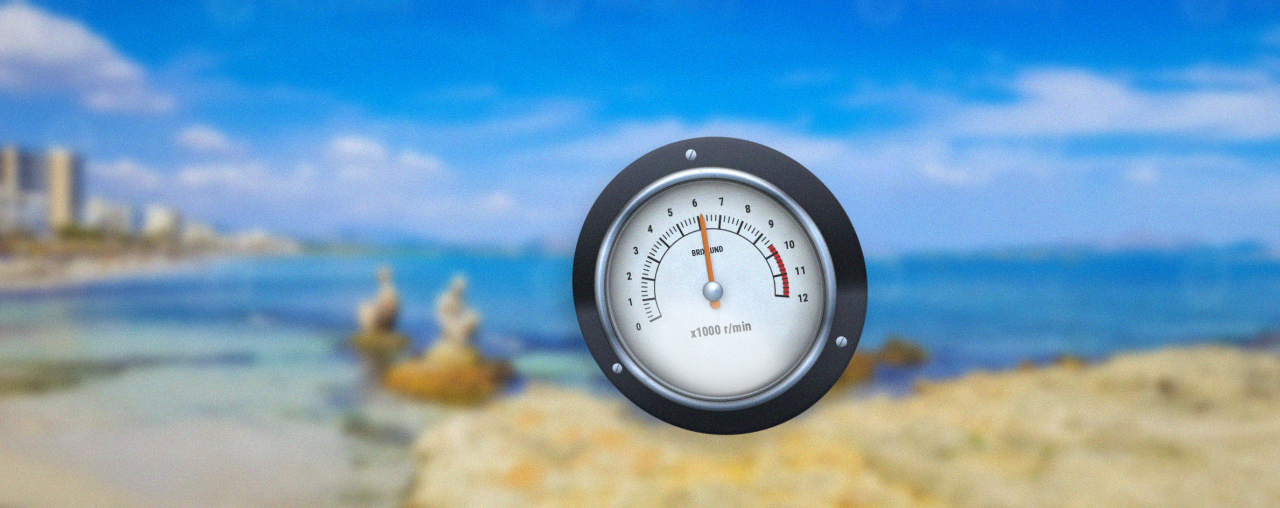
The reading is 6200 rpm
